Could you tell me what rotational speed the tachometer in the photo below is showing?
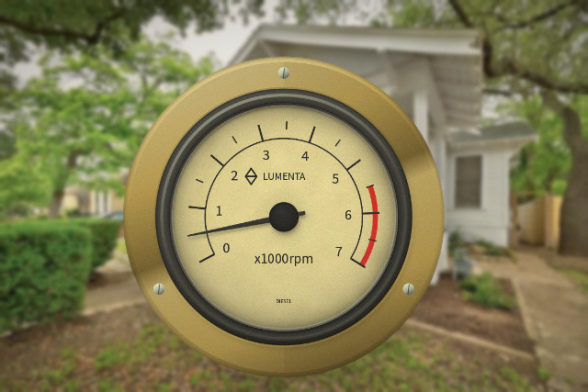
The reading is 500 rpm
